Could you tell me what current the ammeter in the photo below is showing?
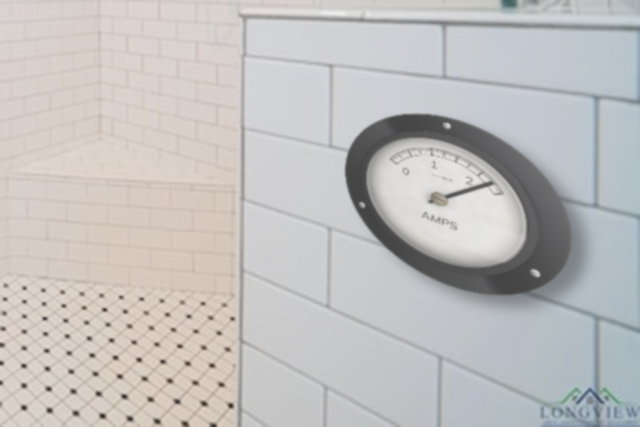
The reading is 2.25 A
